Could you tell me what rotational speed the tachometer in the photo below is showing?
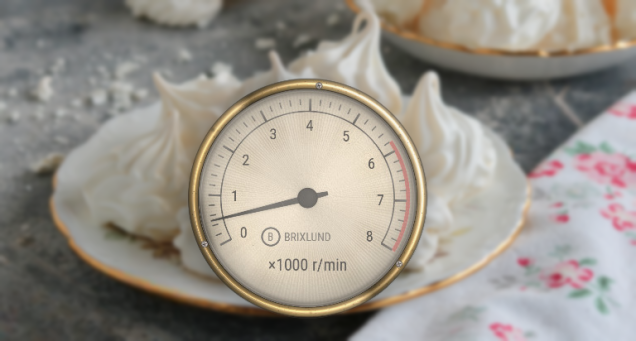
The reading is 500 rpm
